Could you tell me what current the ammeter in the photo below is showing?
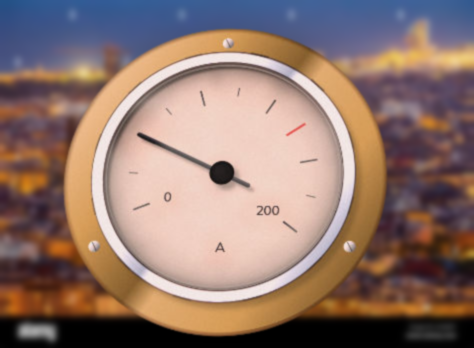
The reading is 40 A
